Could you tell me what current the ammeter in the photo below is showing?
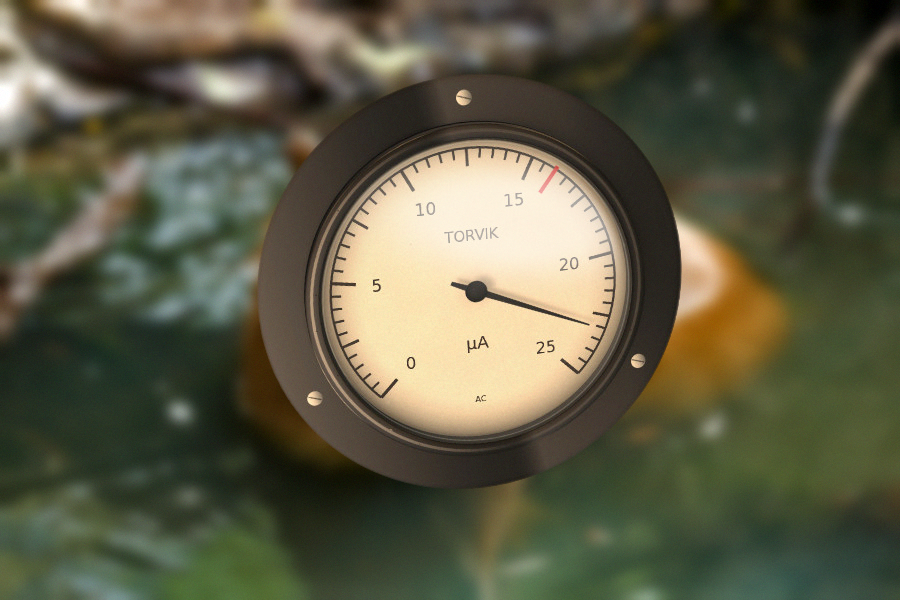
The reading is 23 µA
